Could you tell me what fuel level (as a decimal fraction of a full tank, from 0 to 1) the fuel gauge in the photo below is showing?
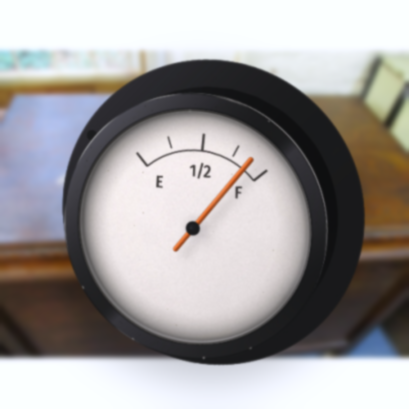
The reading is 0.875
